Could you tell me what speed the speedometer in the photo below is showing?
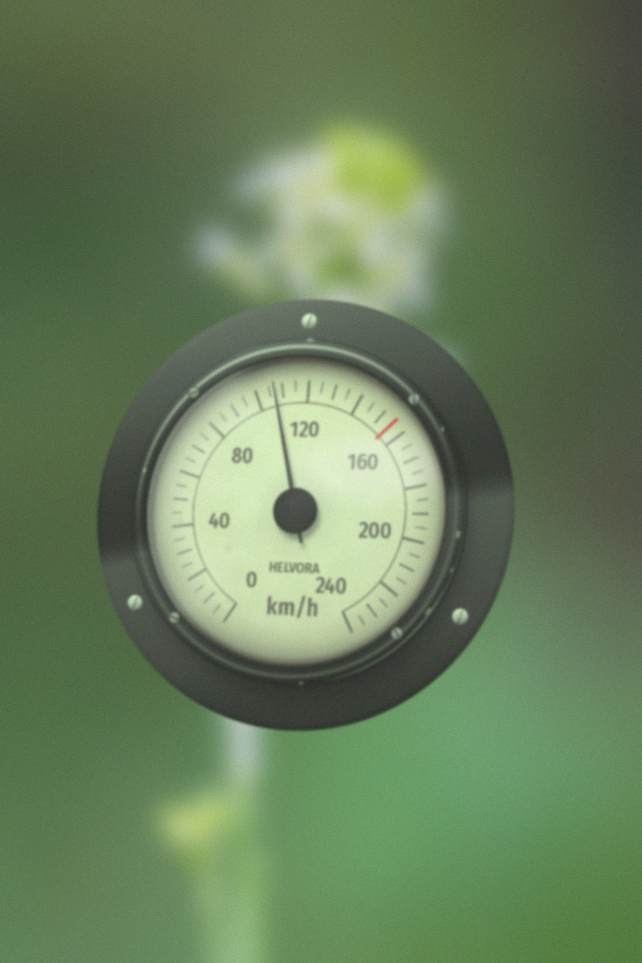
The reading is 107.5 km/h
